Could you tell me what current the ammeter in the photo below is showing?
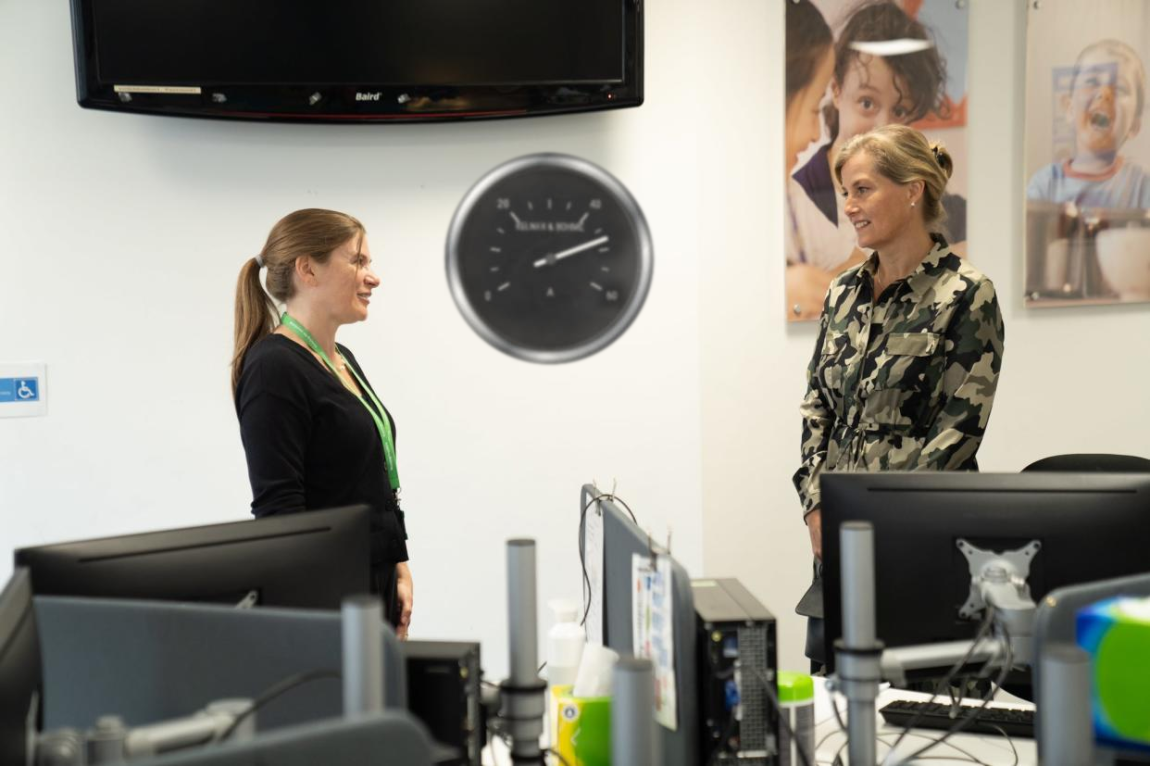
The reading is 47.5 A
